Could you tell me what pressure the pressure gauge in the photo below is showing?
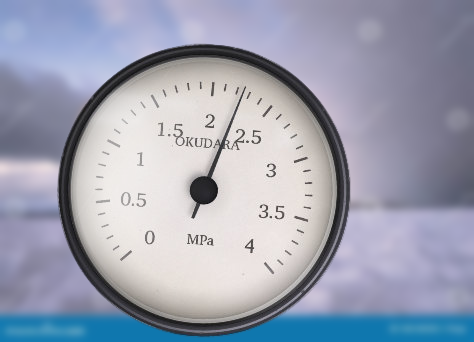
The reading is 2.25 MPa
